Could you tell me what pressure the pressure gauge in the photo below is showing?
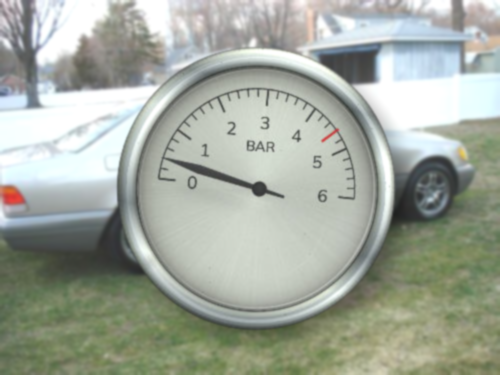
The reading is 0.4 bar
